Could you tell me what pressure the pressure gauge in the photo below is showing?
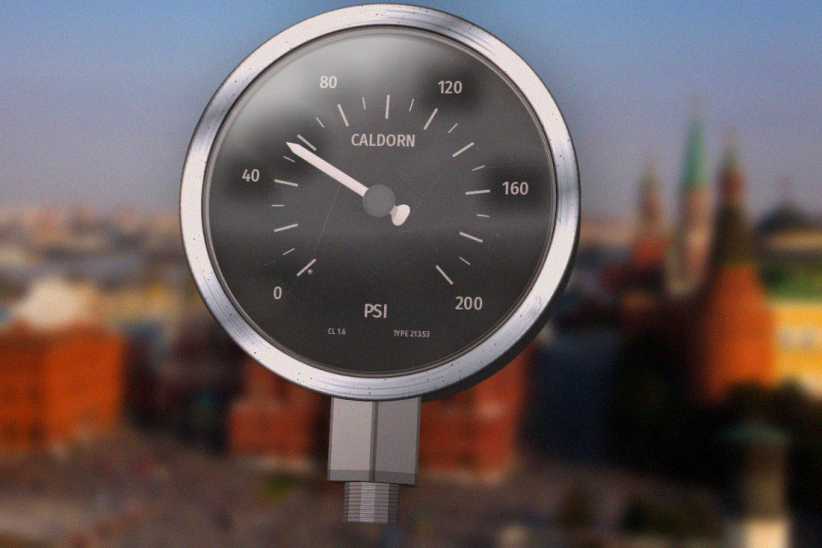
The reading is 55 psi
